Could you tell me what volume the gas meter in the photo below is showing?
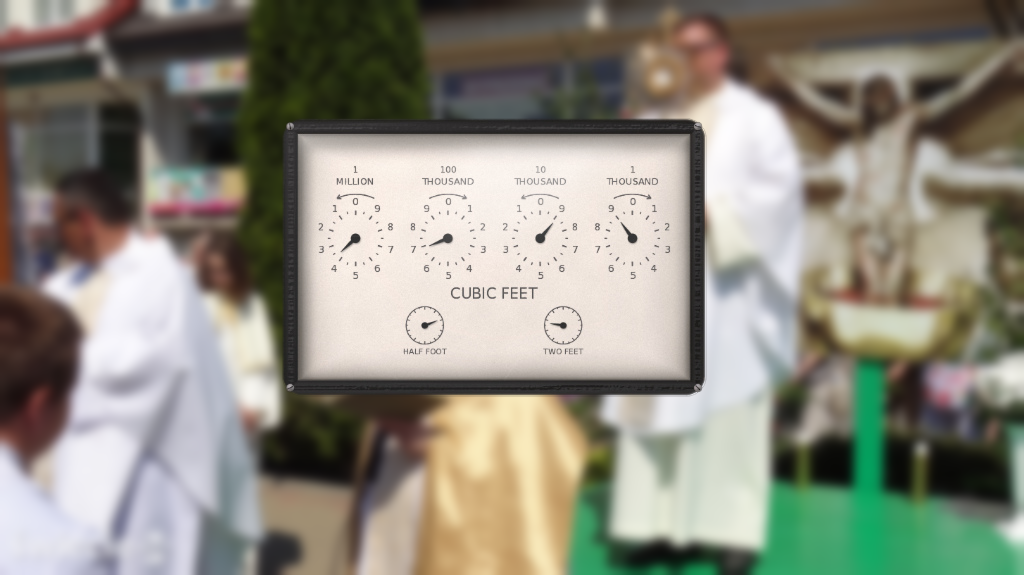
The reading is 368900 ft³
